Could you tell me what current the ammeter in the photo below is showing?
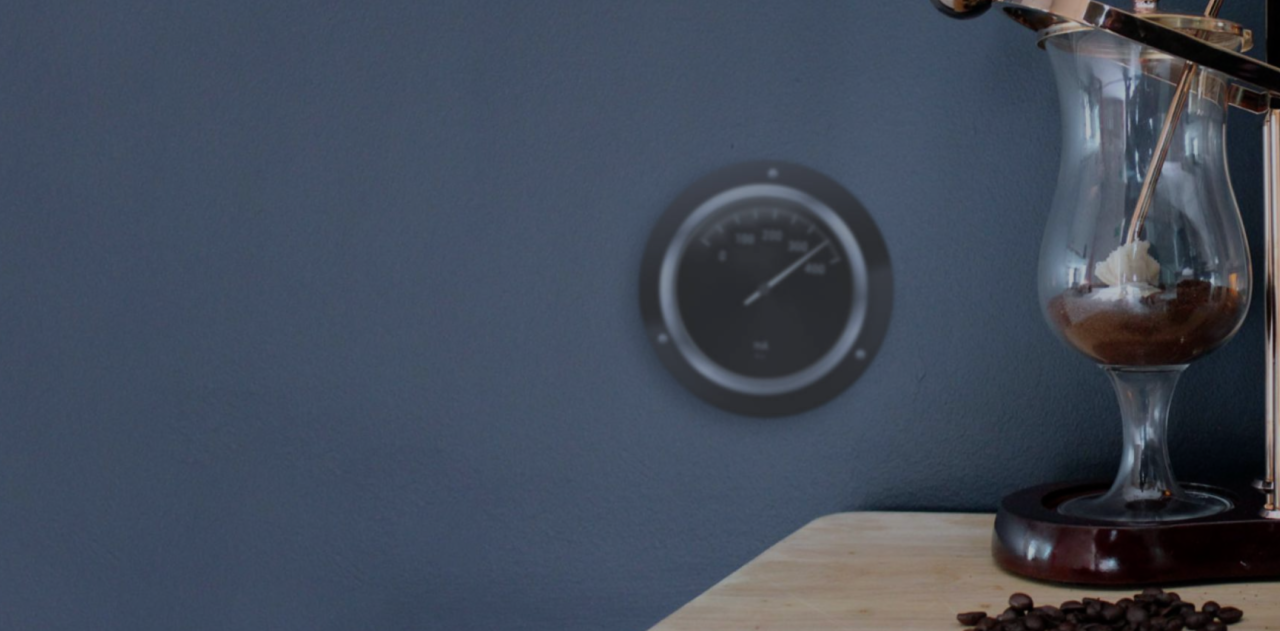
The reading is 350 mA
